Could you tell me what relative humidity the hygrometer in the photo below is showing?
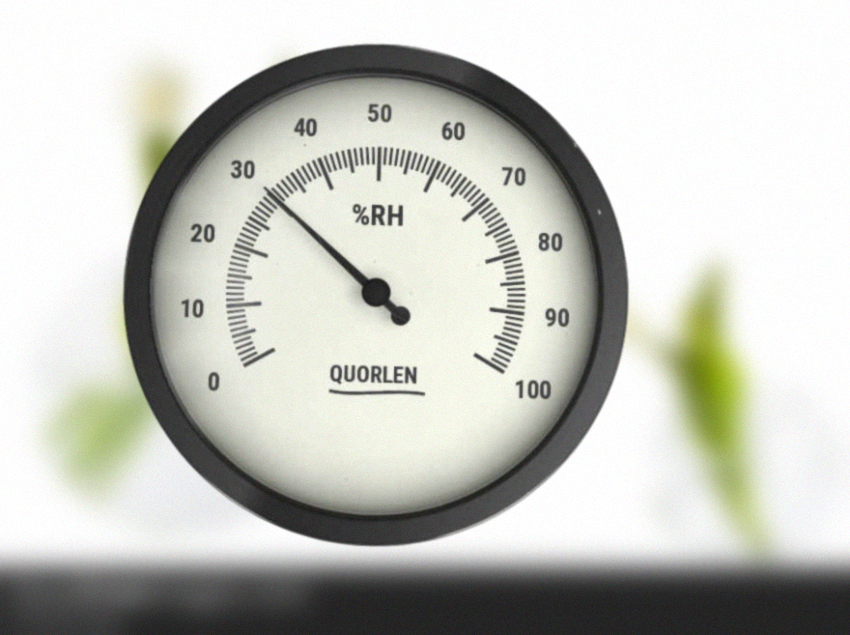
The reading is 30 %
